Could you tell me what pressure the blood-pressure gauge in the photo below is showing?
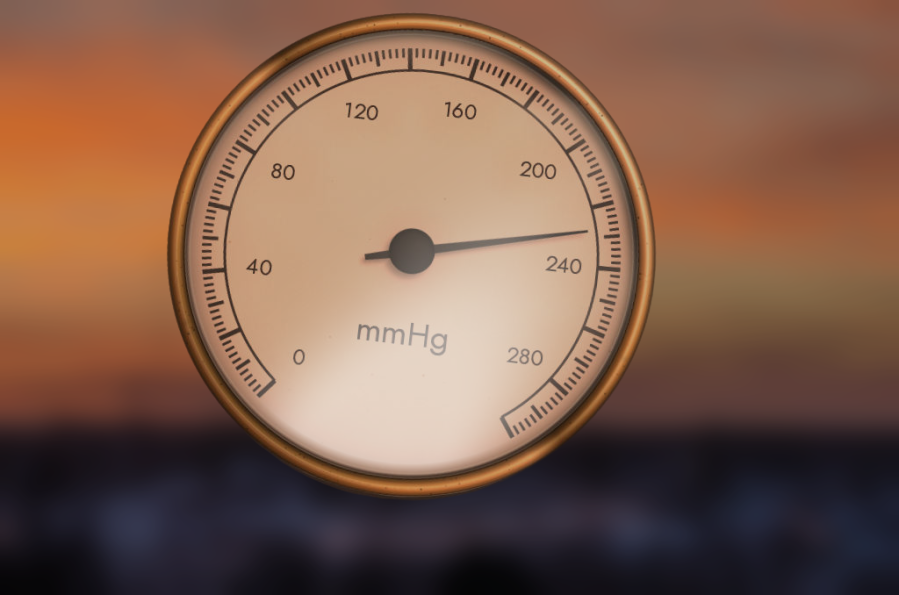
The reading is 228 mmHg
